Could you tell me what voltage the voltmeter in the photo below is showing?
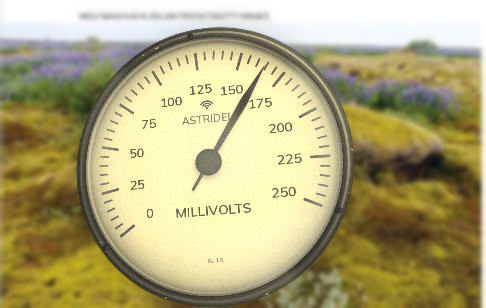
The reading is 165 mV
